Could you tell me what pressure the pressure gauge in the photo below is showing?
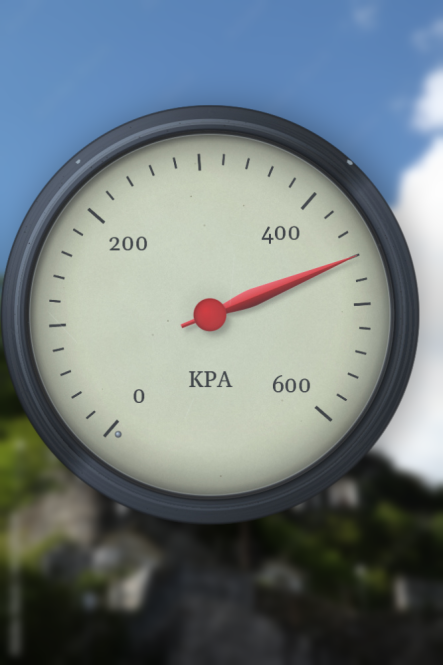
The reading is 460 kPa
